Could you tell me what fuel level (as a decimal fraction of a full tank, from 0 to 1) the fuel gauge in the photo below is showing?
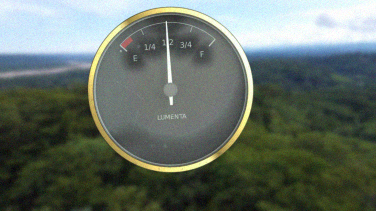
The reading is 0.5
